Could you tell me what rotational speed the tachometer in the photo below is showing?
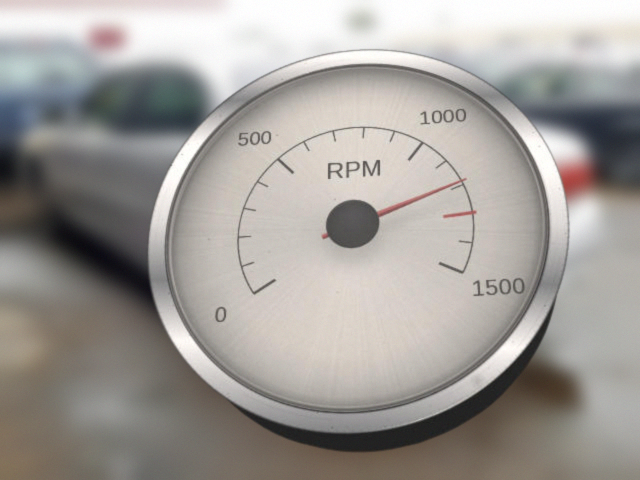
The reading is 1200 rpm
